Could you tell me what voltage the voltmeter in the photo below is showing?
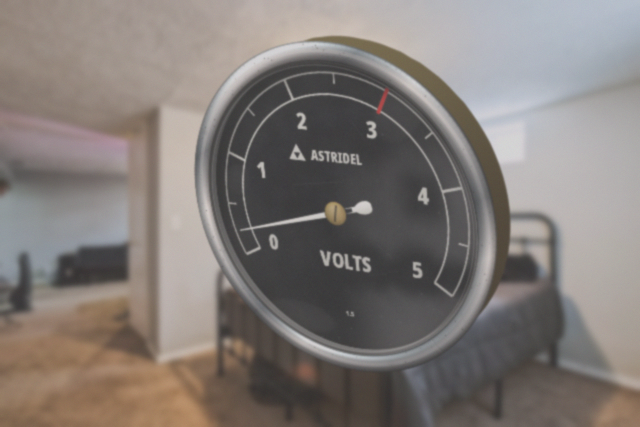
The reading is 0.25 V
